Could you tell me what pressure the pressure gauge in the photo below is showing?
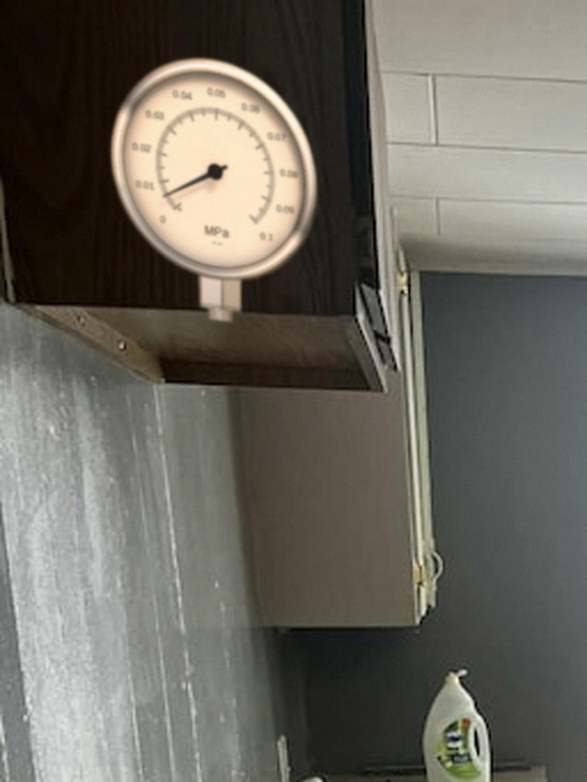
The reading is 0.005 MPa
